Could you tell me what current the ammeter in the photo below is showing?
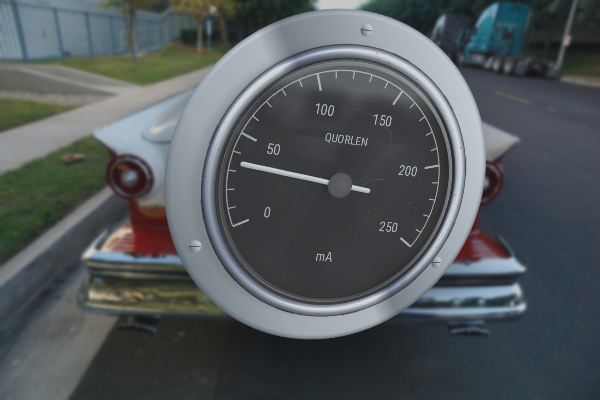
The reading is 35 mA
